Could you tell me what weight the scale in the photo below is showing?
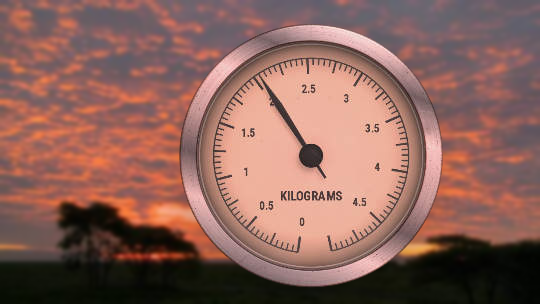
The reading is 2.05 kg
